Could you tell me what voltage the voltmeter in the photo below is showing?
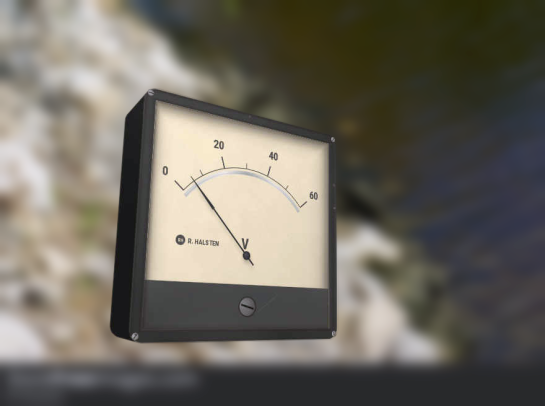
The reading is 5 V
